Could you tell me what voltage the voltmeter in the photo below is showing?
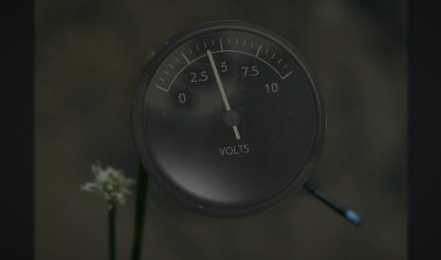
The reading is 4 V
